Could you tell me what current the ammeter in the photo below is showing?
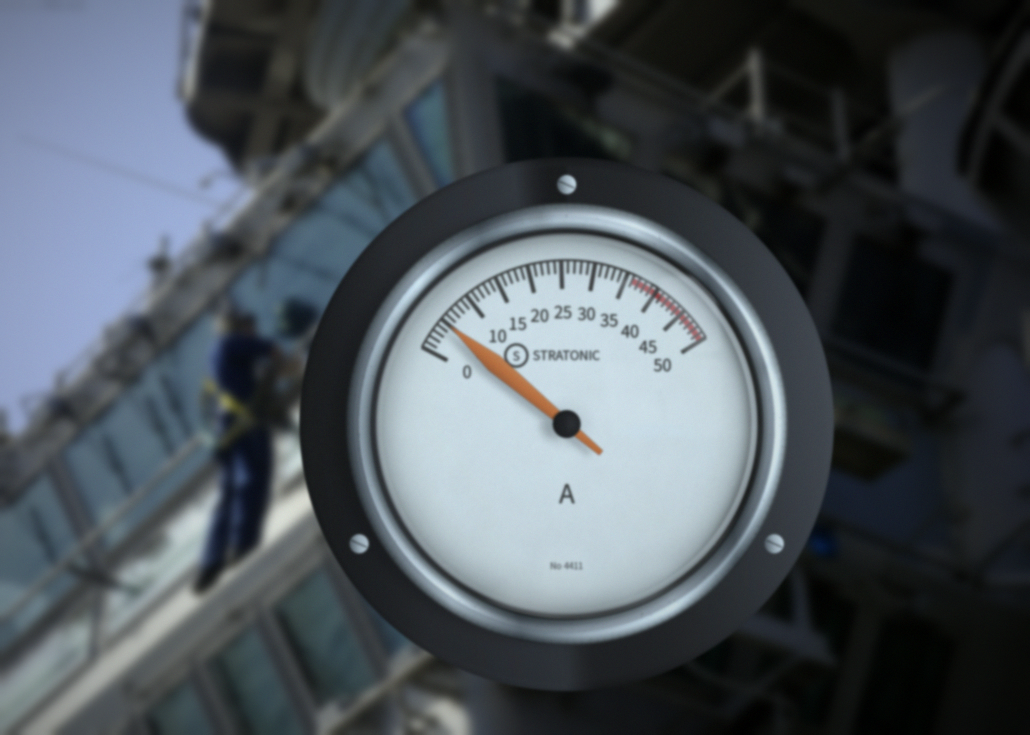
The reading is 5 A
